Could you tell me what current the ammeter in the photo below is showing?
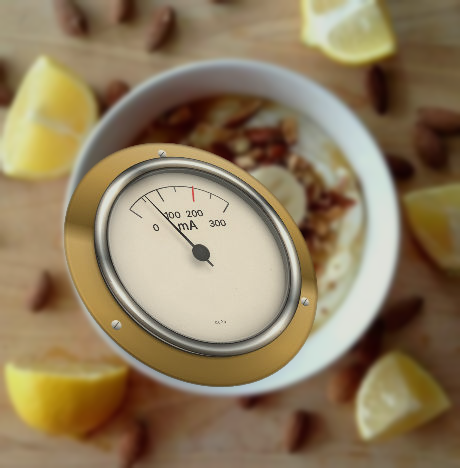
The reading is 50 mA
